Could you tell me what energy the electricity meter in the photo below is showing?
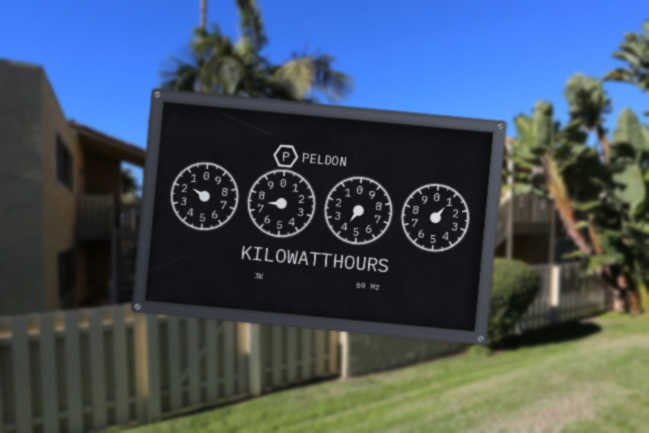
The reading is 1741 kWh
